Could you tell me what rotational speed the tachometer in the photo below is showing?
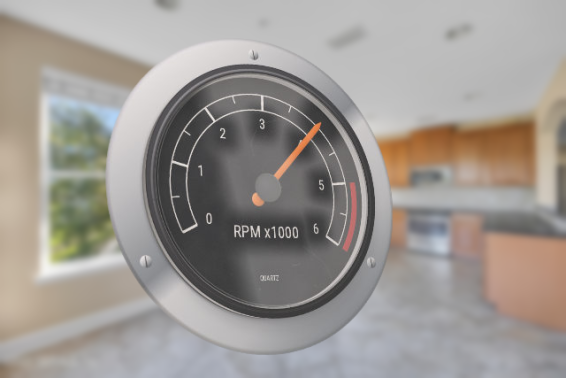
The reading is 4000 rpm
